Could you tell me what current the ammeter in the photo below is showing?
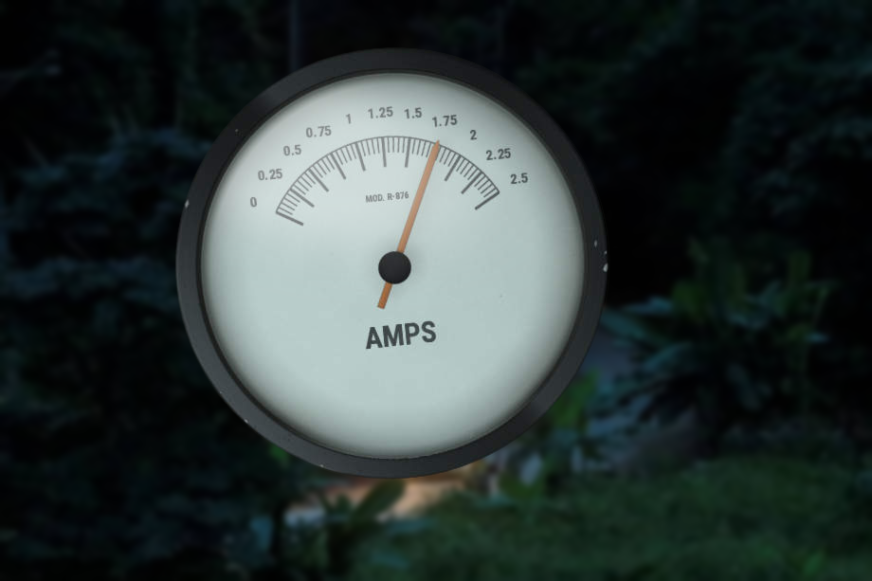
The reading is 1.75 A
